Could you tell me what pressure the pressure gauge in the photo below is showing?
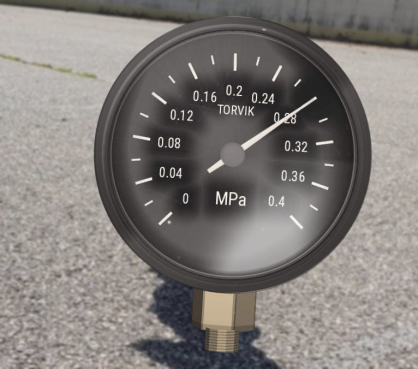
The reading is 0.28 MPa
